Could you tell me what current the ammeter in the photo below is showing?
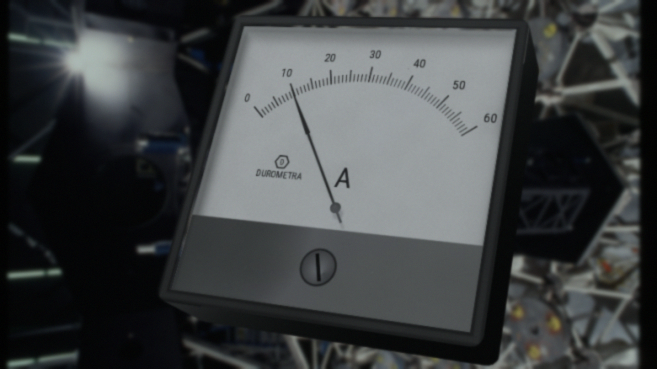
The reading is 10 A
